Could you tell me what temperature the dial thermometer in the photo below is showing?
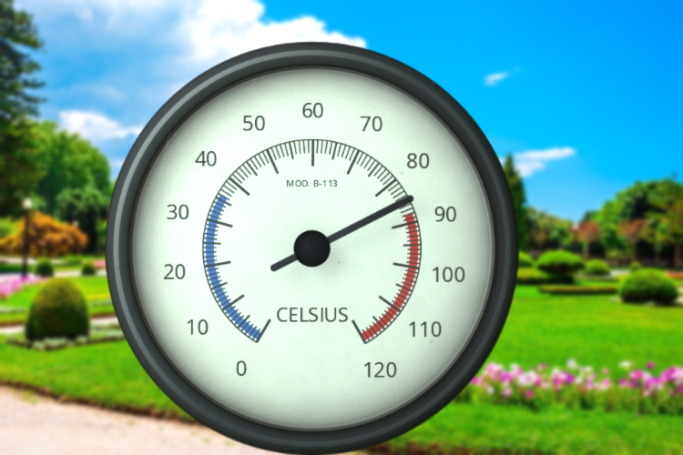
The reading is 85 °C
